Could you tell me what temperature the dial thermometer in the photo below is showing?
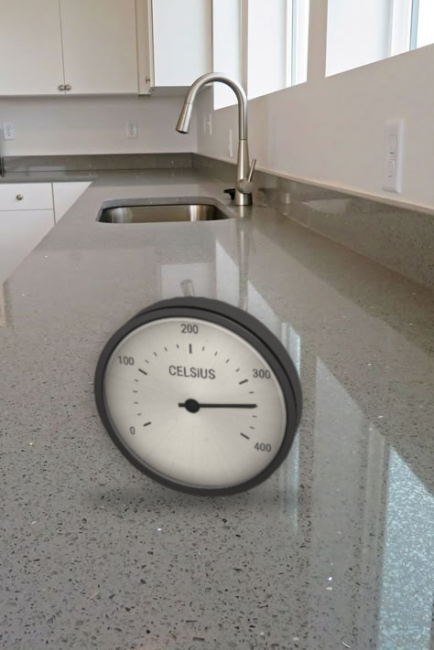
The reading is 340 °C
